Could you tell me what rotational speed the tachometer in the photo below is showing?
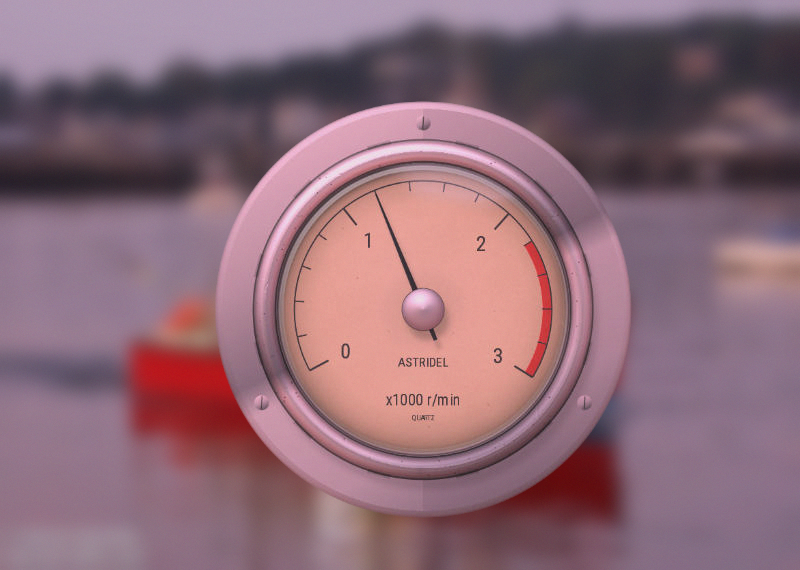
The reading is 1200 rpm
